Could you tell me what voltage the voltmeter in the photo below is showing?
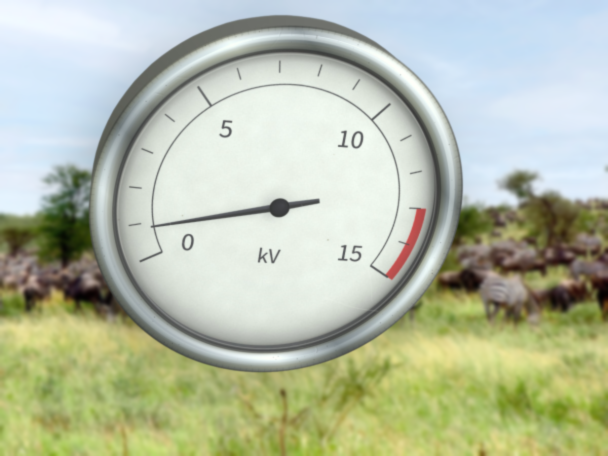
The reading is 1 kV
